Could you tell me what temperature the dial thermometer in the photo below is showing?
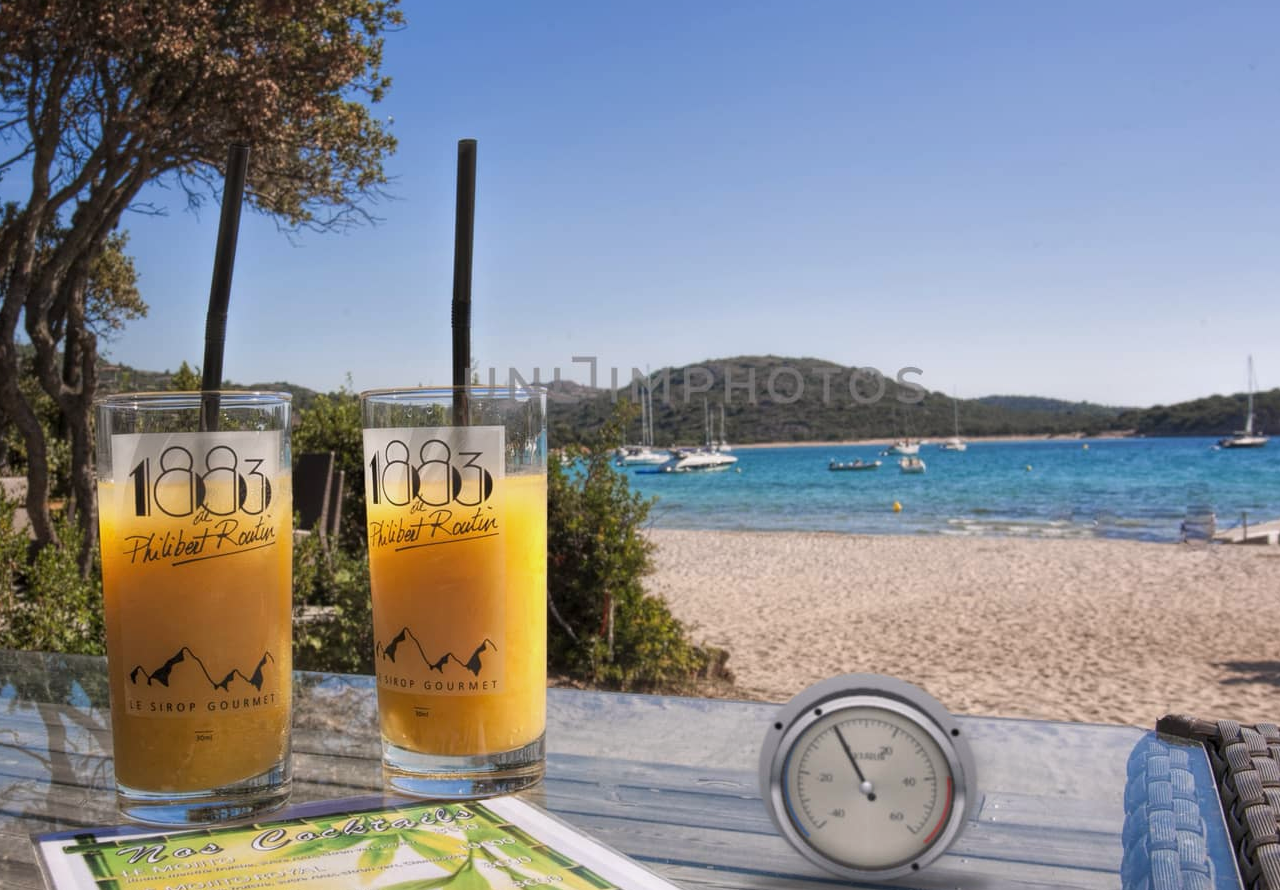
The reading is 0 °C
